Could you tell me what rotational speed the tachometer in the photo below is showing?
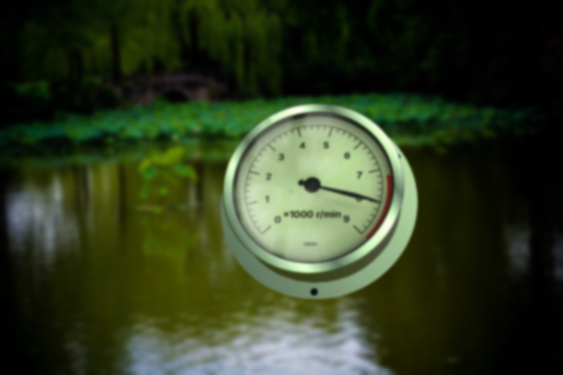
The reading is 8000 rpm
